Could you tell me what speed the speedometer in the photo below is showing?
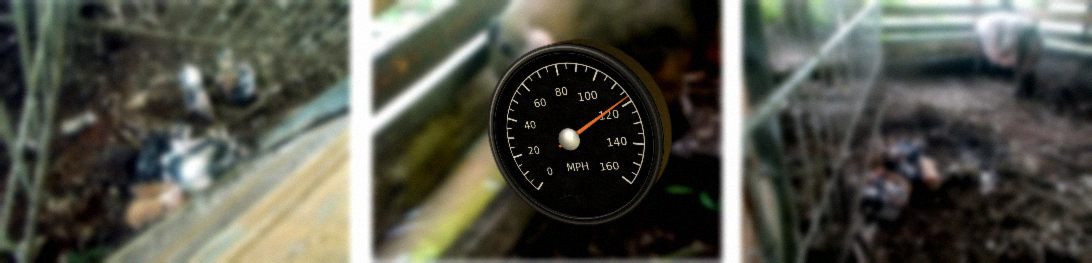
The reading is 117.5 mph
